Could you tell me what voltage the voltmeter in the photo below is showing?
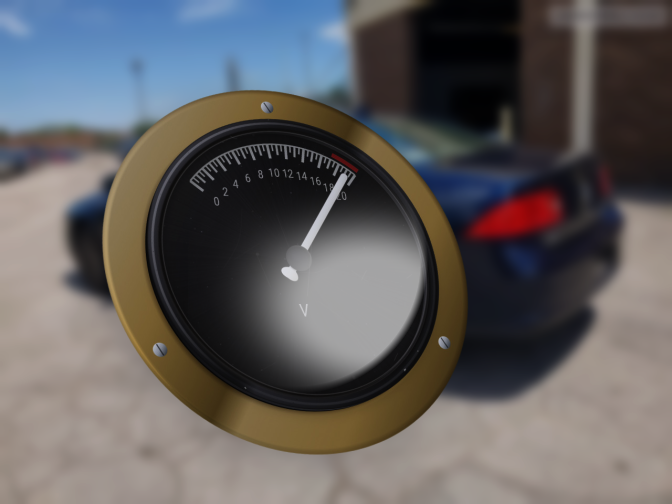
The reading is 19 V
